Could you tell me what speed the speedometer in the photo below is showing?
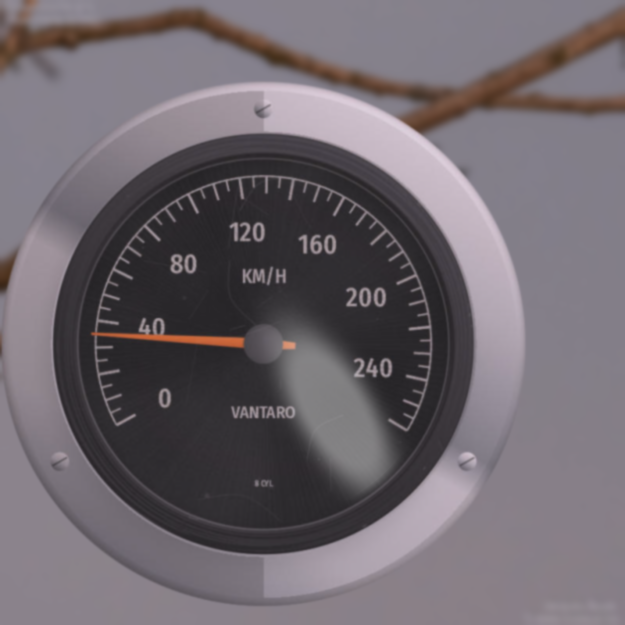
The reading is 35 km/h
